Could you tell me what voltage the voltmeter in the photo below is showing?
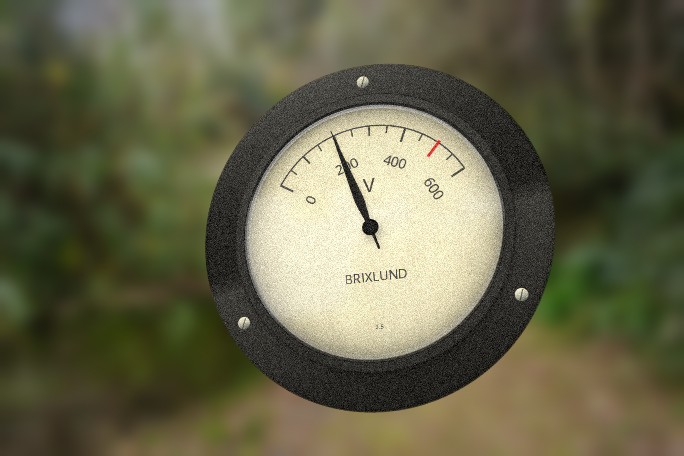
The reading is 200 V
